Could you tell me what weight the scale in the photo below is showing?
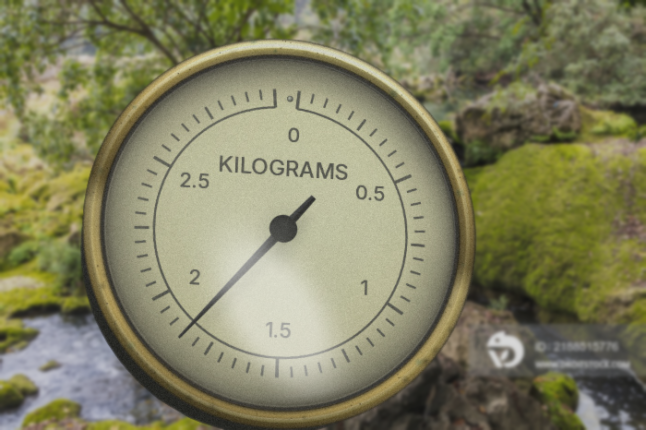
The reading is 1.85 kg
